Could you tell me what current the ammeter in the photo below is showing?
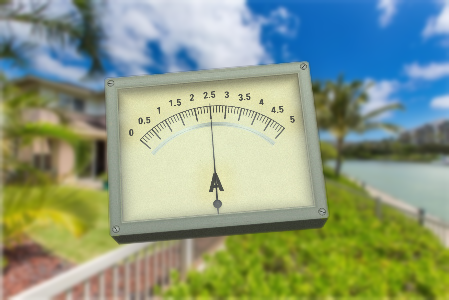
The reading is 2.5 A
